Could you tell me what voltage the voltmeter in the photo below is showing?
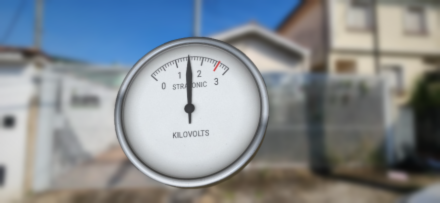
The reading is 1.5 kV
